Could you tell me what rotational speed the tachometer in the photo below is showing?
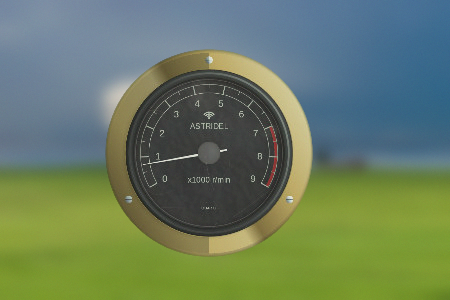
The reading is 750 rpm
